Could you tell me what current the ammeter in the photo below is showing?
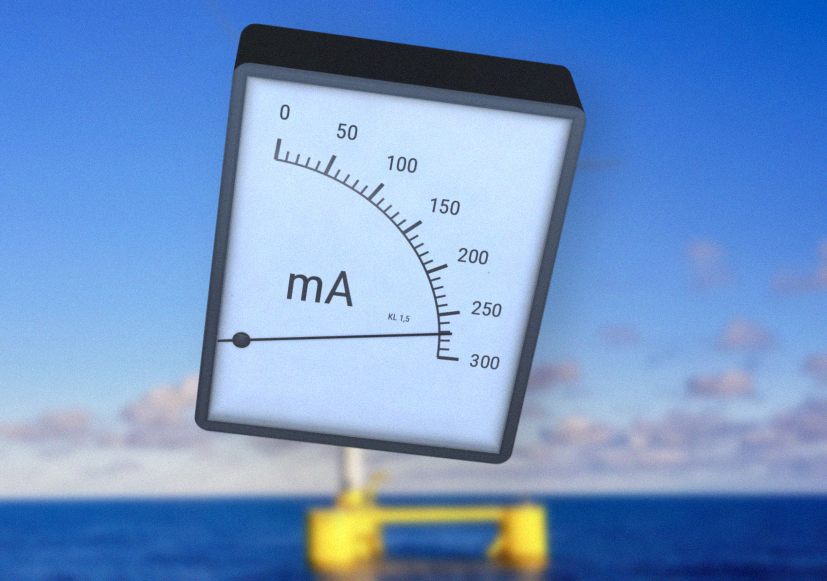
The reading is 270 mA
